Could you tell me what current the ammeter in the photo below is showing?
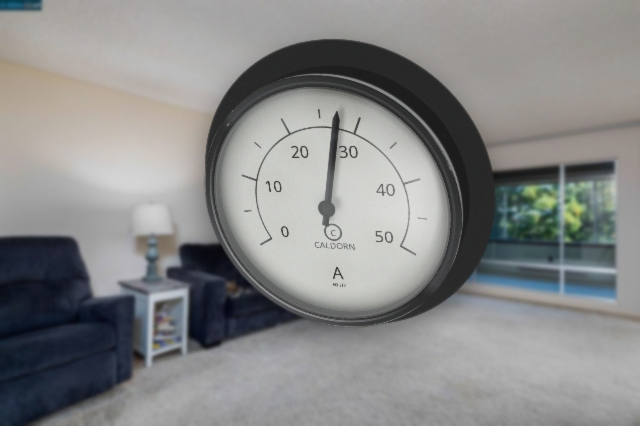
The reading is 27.5 A
